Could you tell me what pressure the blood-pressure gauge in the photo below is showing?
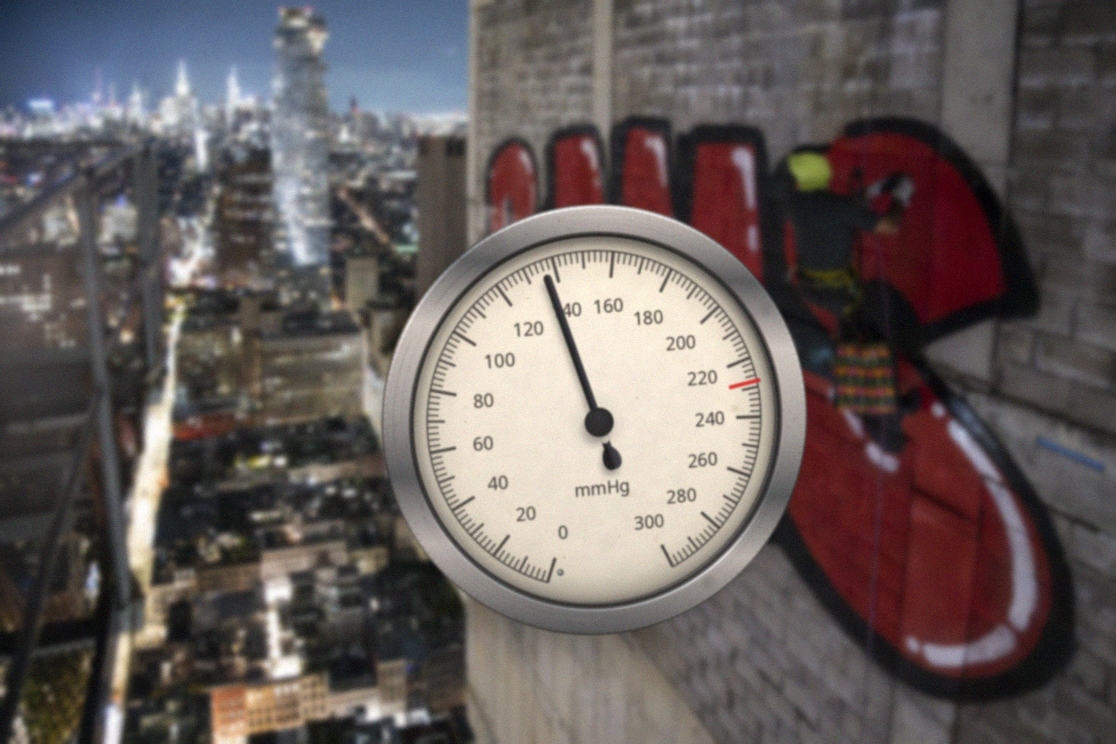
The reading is 136 mmHg
